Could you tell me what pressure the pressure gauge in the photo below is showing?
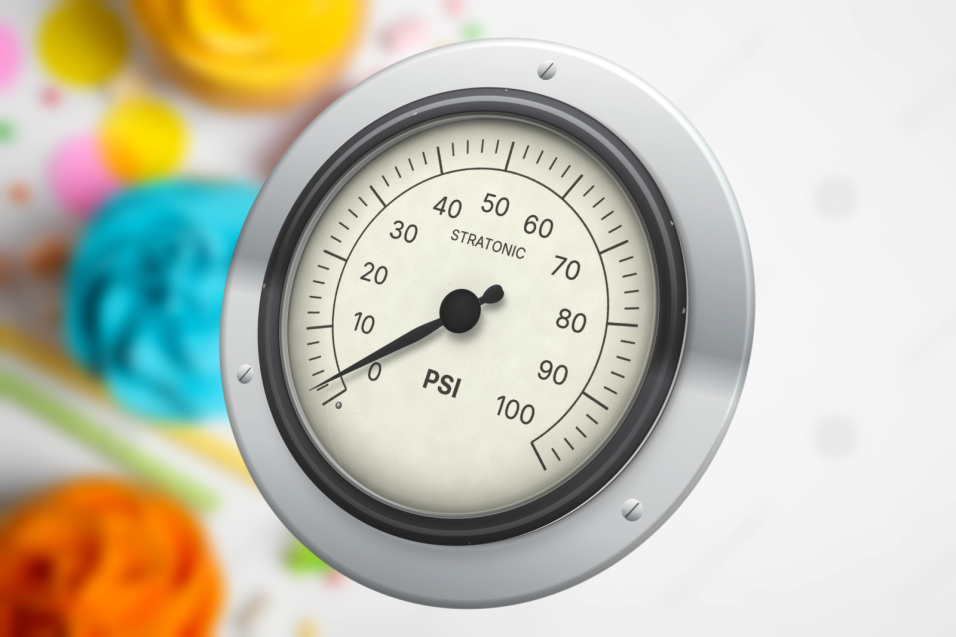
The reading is 2 psi
